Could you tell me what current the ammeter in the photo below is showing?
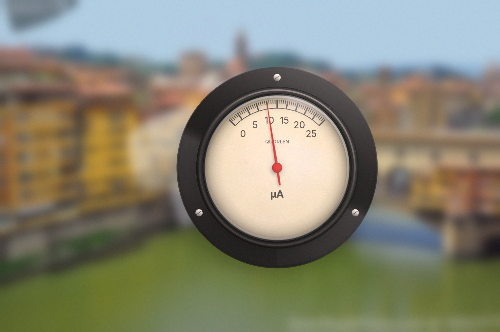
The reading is 10 µA
